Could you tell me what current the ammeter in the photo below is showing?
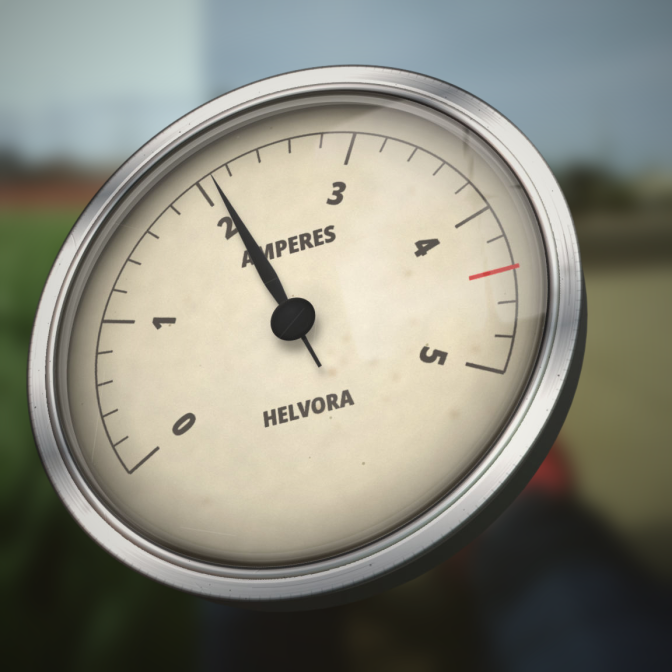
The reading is 2.1 A
